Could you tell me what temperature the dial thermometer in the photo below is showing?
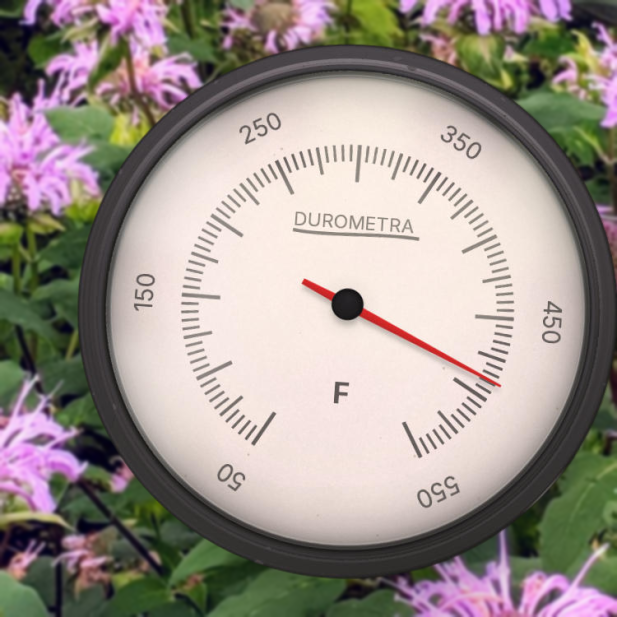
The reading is 490 °F
